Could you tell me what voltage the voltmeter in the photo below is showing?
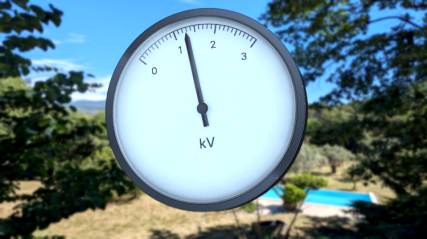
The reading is 1.3 kV
